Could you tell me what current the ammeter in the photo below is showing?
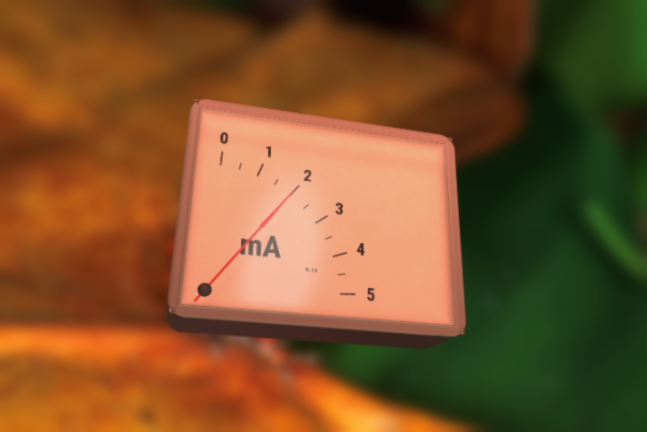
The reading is 2 mA
